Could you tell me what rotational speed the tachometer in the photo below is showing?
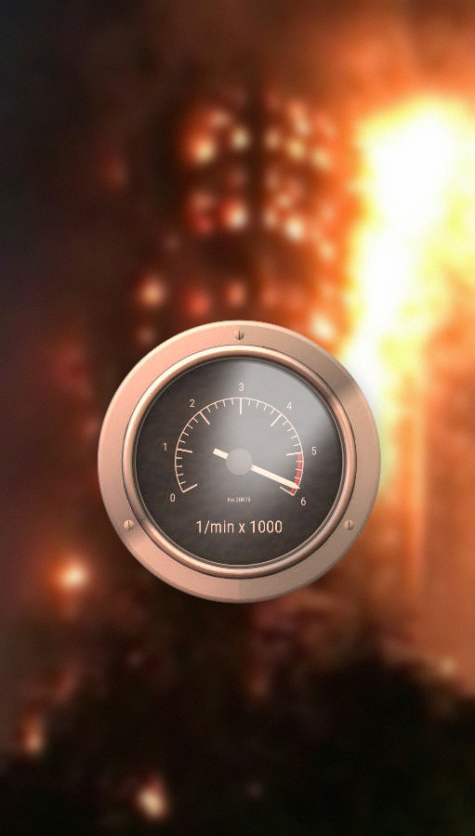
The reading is 5800 rpm
